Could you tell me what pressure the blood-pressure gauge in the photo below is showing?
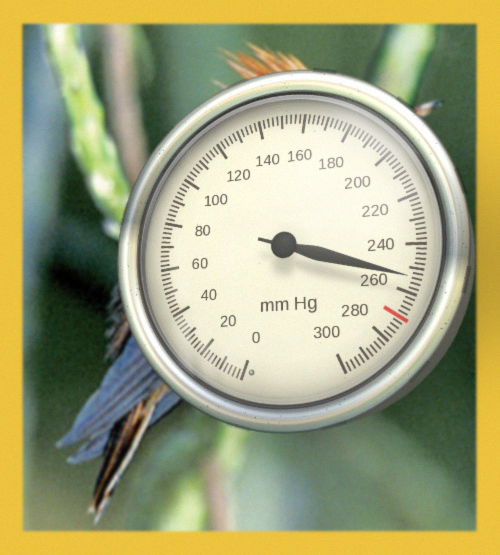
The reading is 254 mmHg
